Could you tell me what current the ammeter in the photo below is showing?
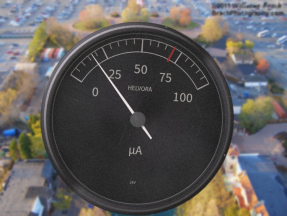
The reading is 17.5 µA
